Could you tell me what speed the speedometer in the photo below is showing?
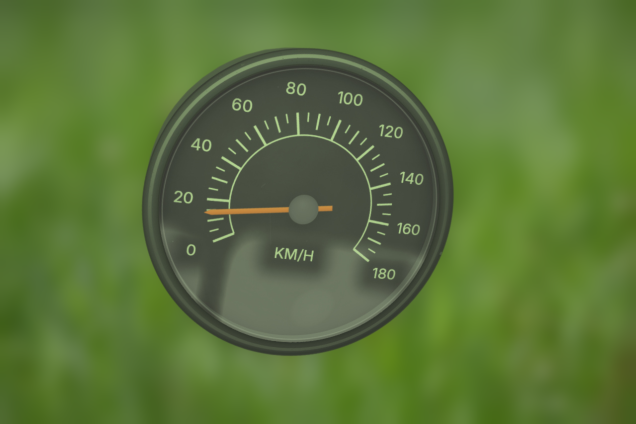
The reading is 15 km/h
